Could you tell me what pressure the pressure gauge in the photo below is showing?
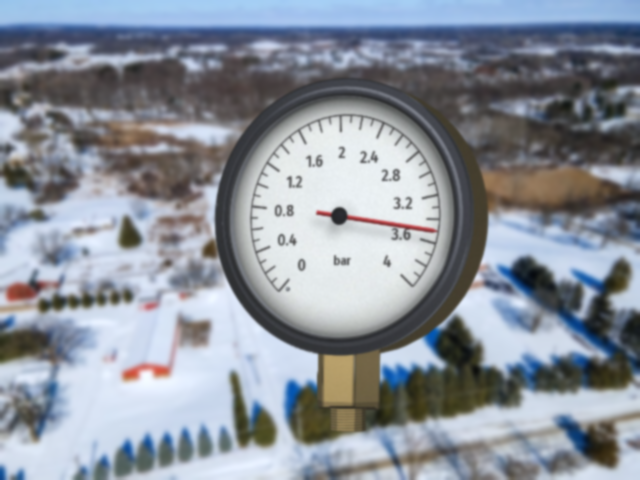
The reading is 3.5 bar
